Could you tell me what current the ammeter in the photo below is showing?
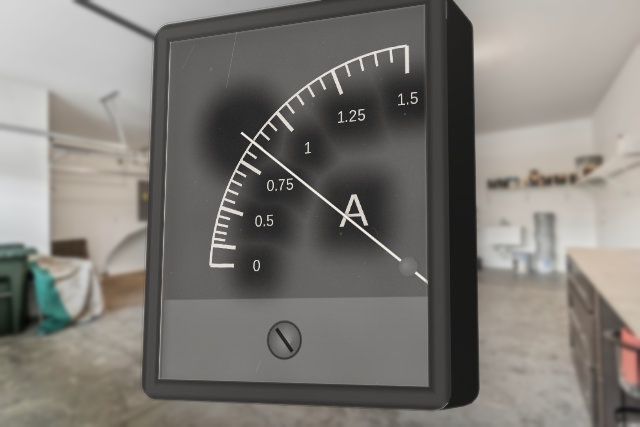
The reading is 0.85 A
